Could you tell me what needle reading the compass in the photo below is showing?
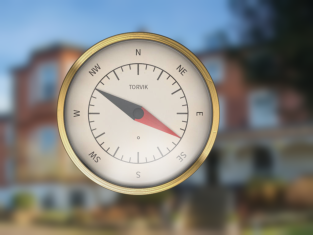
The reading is 120 °
